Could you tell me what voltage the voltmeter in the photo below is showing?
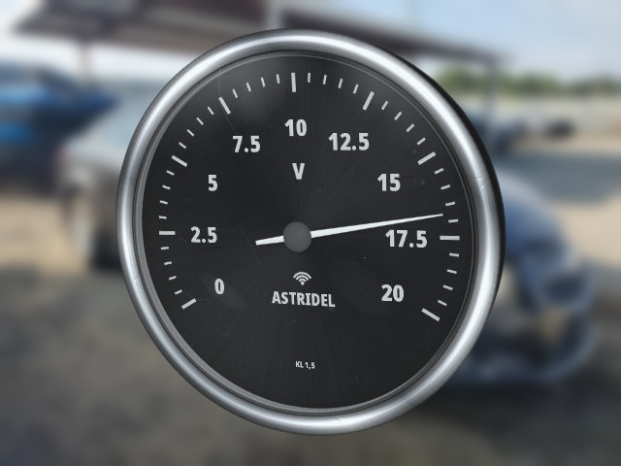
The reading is 16.75 V
